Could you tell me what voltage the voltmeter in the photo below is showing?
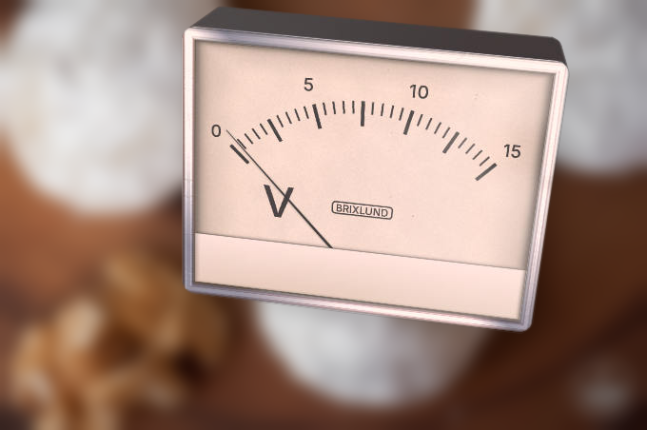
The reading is 0.5 V
